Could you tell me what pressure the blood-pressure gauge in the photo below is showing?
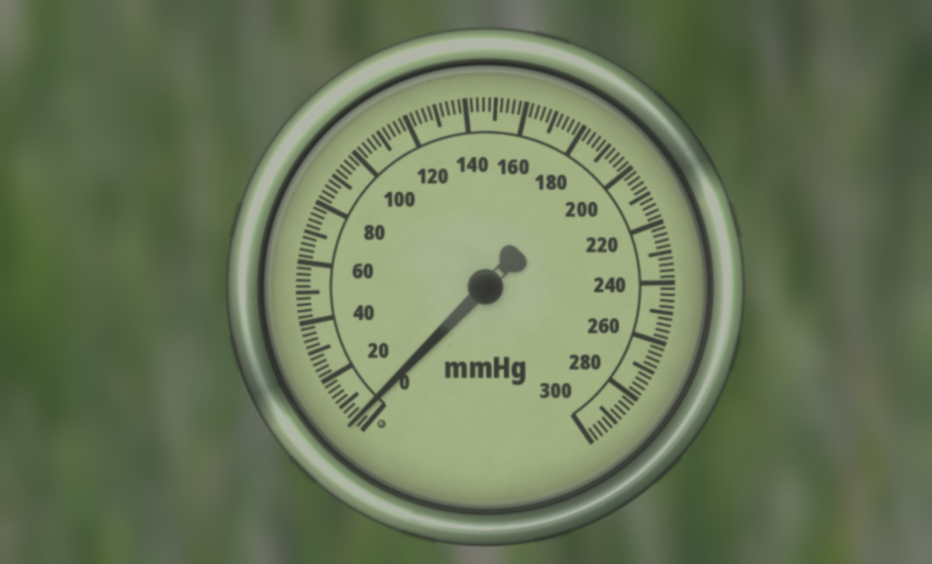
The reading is 4 mmHg
